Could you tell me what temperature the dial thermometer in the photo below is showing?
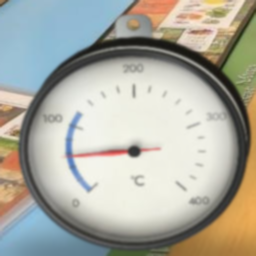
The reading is 60 °C
